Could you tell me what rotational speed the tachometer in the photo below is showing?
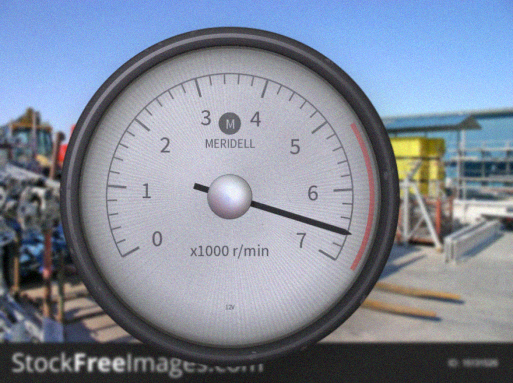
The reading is 6600 rpm
